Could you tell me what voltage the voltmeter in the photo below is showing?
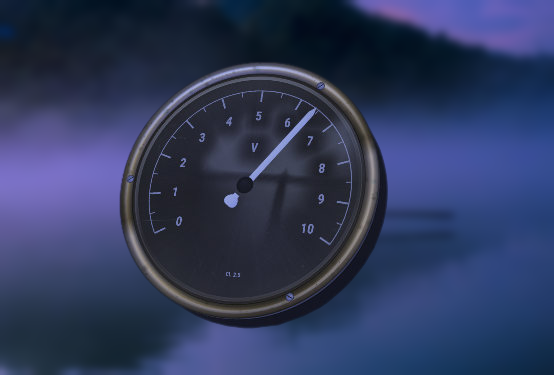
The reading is 6.5 V
